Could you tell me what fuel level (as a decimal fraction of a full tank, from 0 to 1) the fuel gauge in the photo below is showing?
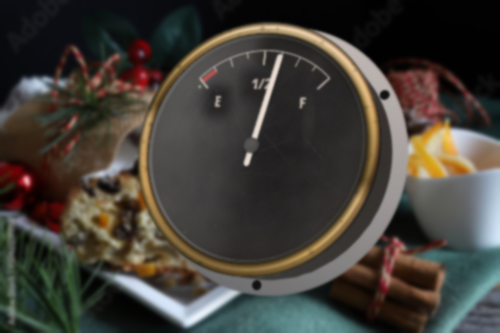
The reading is 0.625
